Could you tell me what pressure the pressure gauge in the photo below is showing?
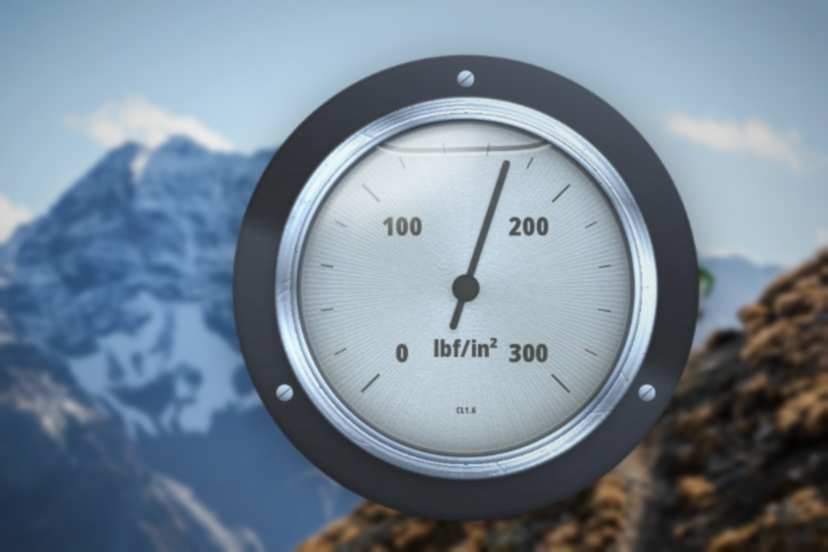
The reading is 170 psi
